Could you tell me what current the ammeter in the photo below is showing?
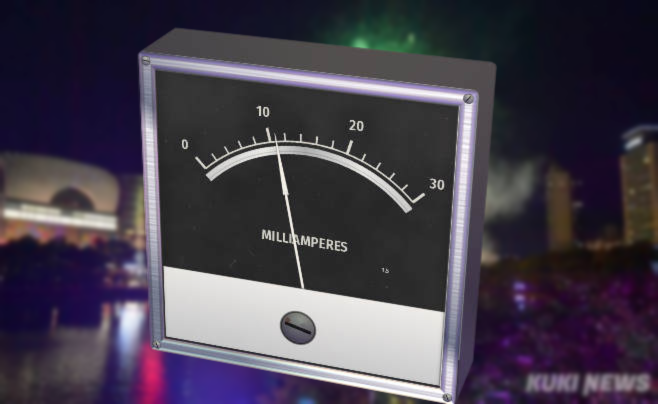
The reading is 11 mA
